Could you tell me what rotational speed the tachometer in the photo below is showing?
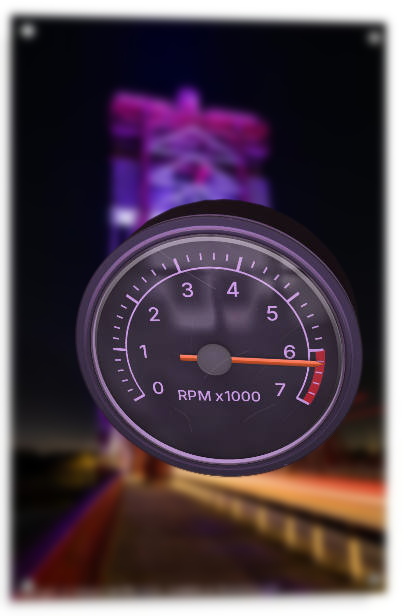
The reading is 6200 rpm
